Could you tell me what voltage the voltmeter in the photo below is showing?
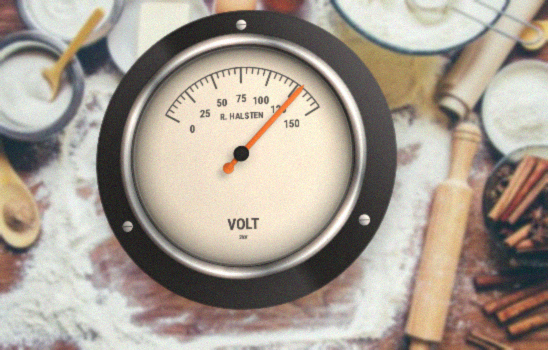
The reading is 130 V
